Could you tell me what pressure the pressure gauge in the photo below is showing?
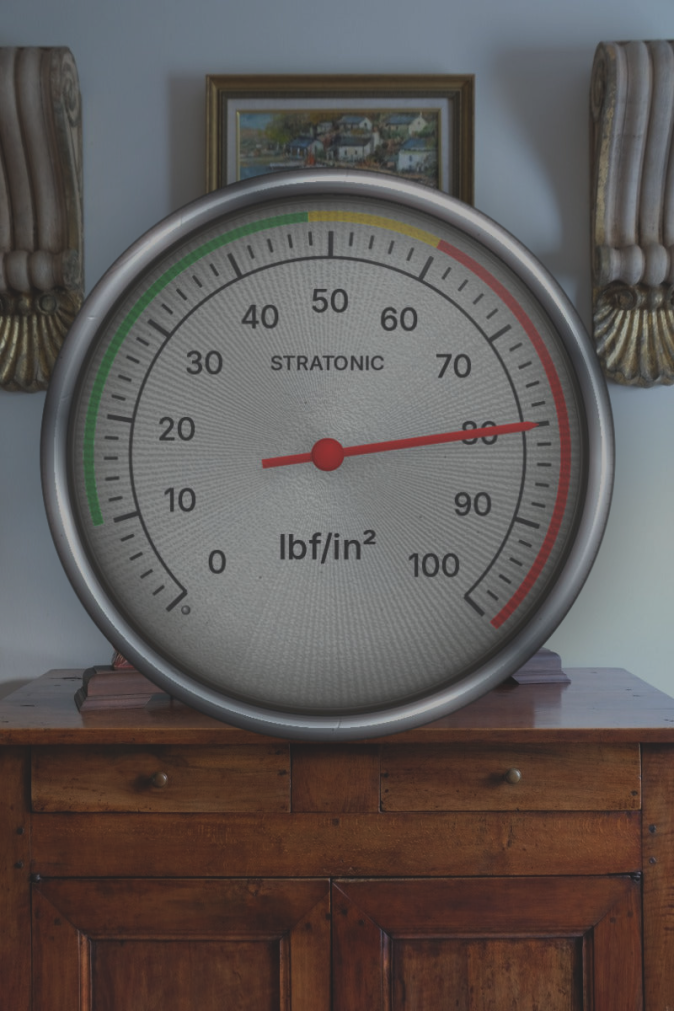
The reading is 80 psi
